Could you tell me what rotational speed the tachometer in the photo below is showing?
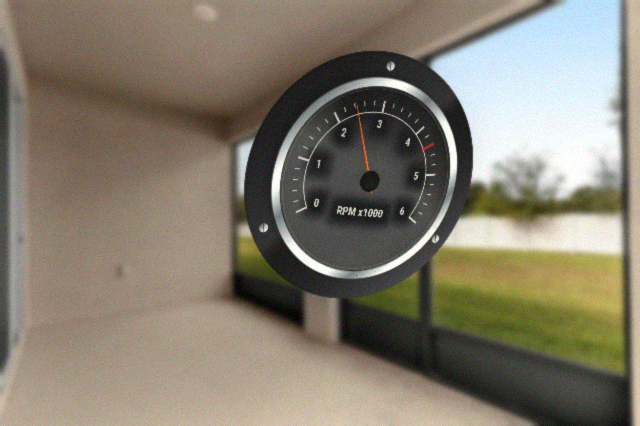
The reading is 2400 rpm
